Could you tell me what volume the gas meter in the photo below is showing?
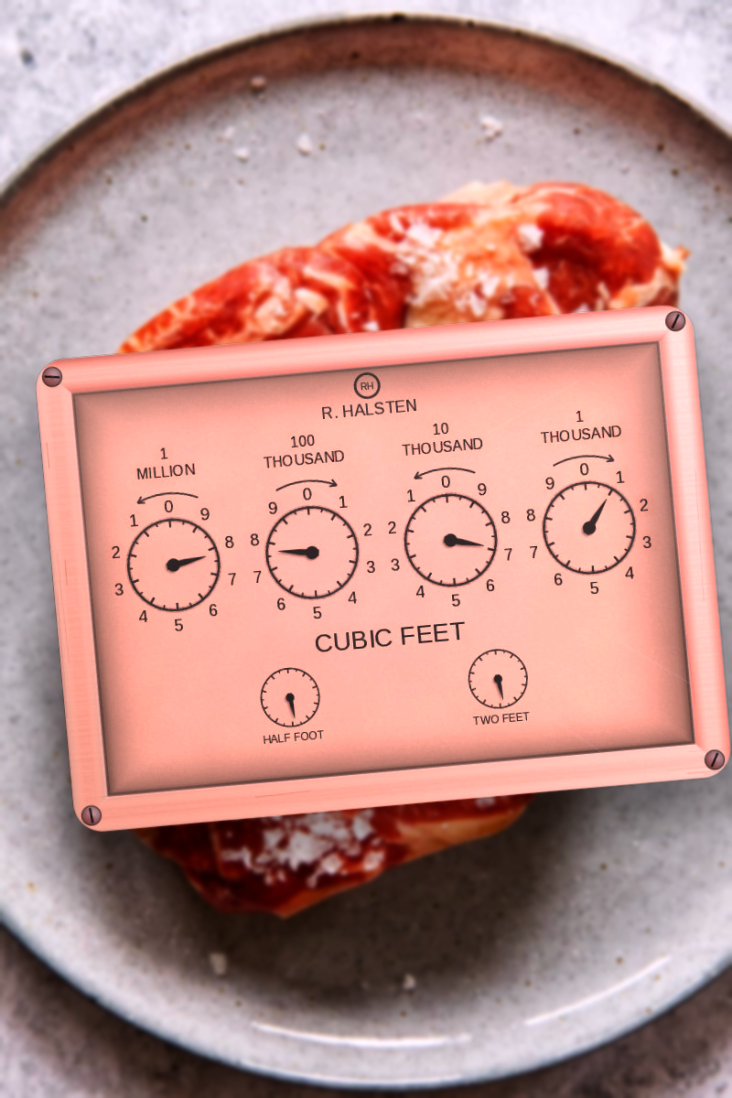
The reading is 777100 ft³
